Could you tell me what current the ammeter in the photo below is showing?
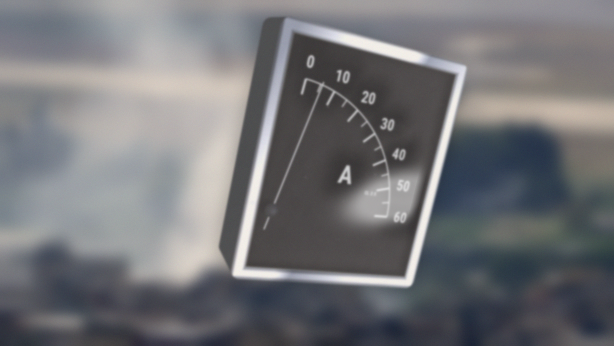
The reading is 5 A
